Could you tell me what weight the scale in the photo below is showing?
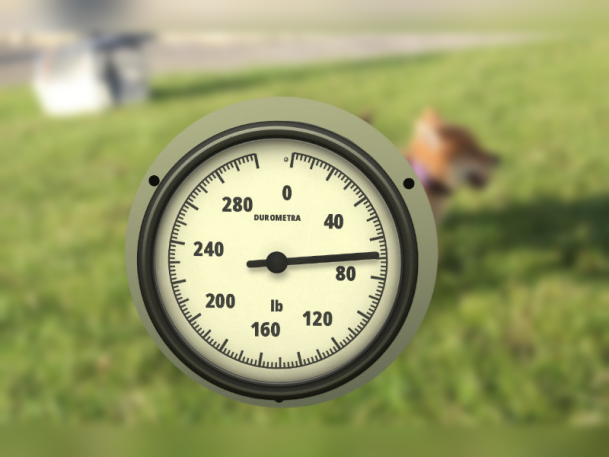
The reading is 68 lb
